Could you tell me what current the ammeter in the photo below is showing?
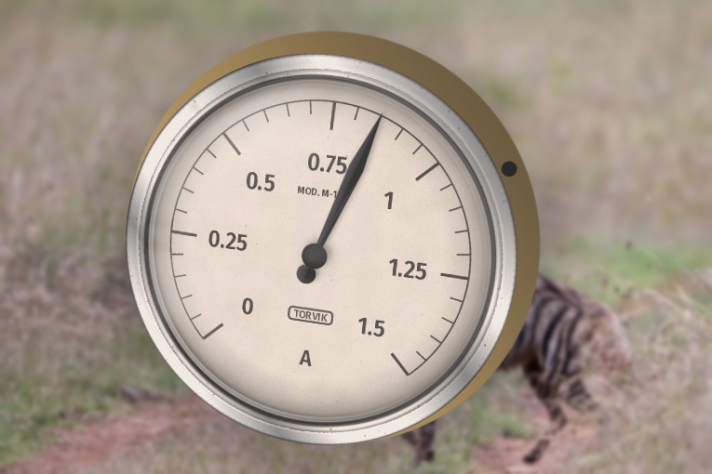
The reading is 0.85 A
